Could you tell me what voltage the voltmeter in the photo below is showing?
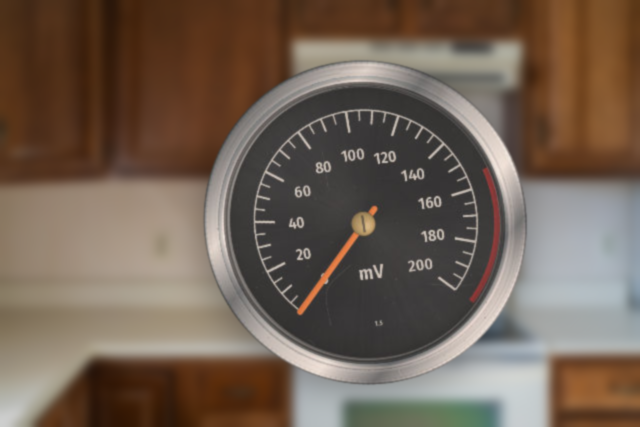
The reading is 0 mV
